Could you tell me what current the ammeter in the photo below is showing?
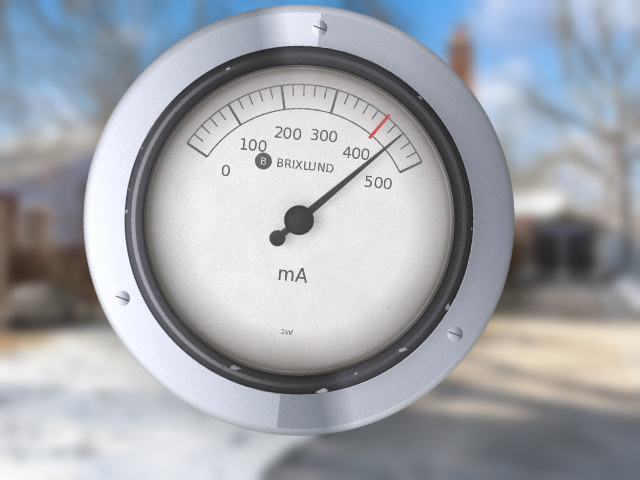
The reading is 440 mA
